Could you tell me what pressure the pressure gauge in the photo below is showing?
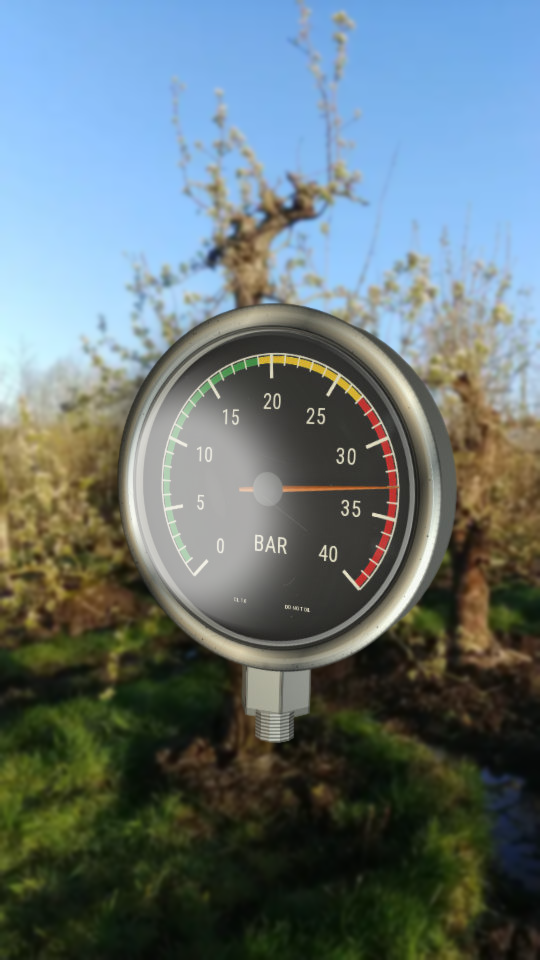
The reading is 33 bar
